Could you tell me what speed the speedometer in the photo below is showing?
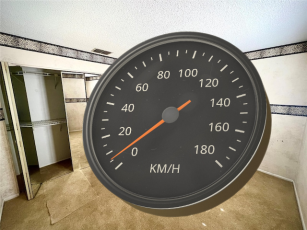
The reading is 5 km/h
